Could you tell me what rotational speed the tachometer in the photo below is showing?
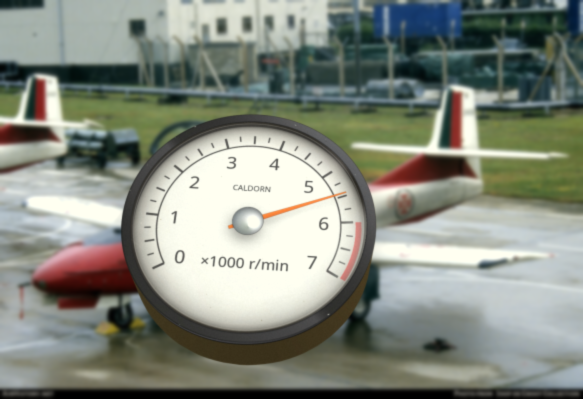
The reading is 5500 rpm
